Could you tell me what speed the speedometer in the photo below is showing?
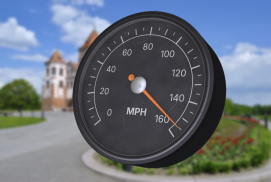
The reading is 155 mph
